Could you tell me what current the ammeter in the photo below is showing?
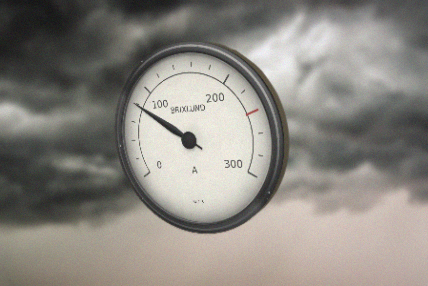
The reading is 80 A
